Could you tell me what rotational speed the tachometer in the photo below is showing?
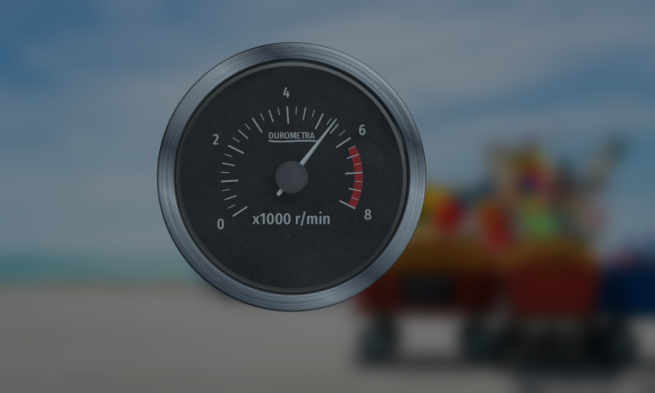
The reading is 5375 rpm
